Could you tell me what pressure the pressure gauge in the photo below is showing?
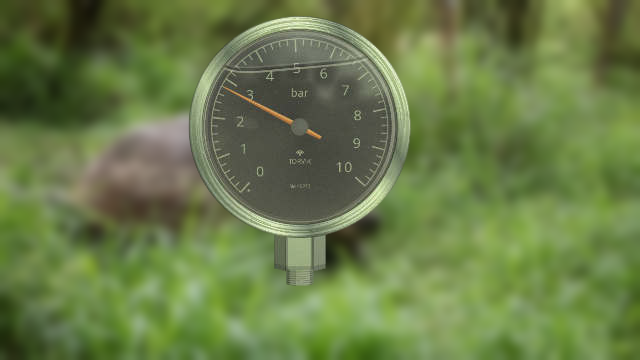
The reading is 2.8 bar
